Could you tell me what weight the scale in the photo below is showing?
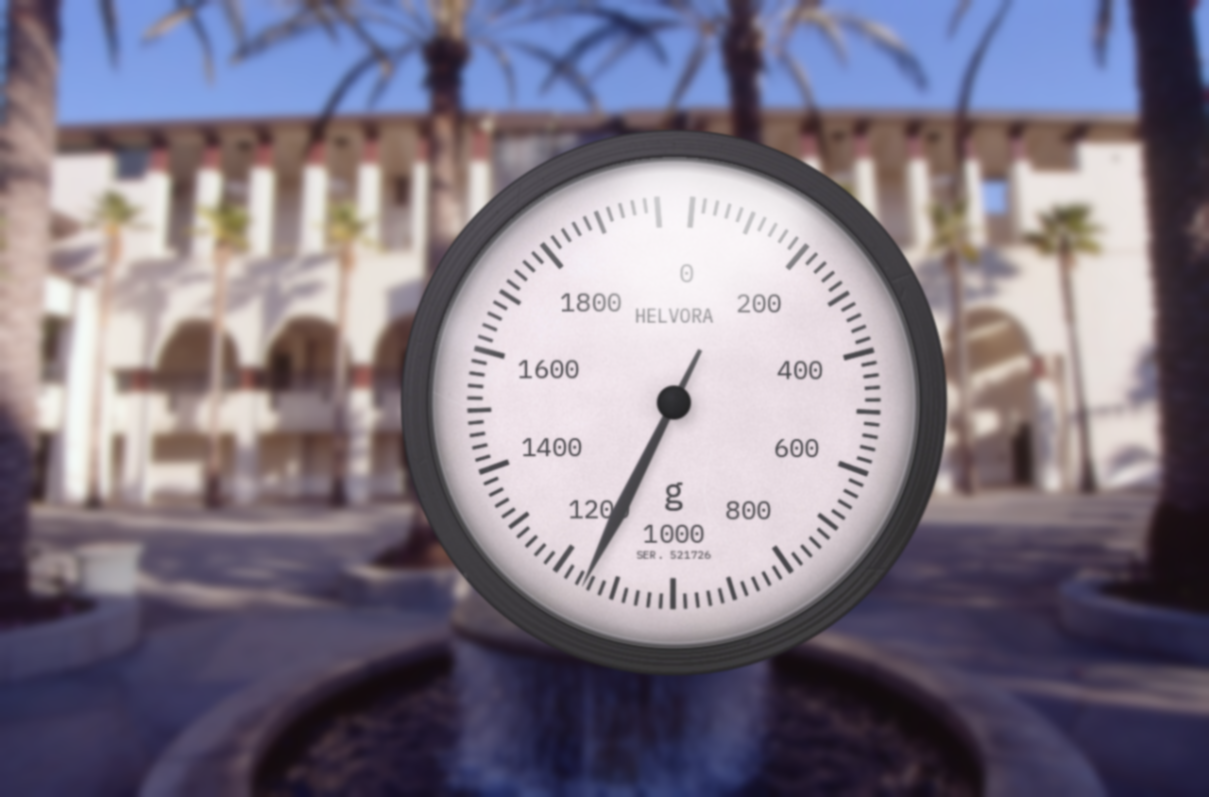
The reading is 1150 g
